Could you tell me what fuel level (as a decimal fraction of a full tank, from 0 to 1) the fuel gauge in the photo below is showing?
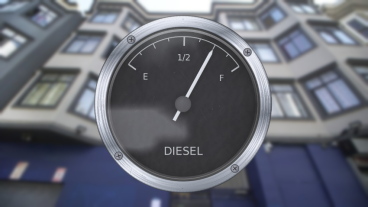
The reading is 0.75
